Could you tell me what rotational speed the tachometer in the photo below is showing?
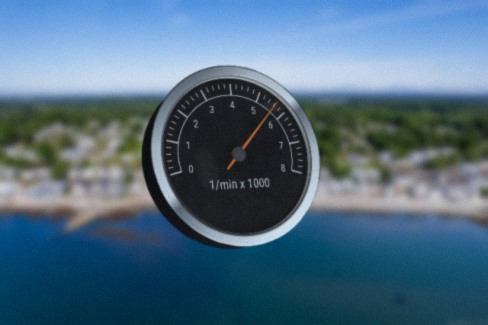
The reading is 5600 rpm
